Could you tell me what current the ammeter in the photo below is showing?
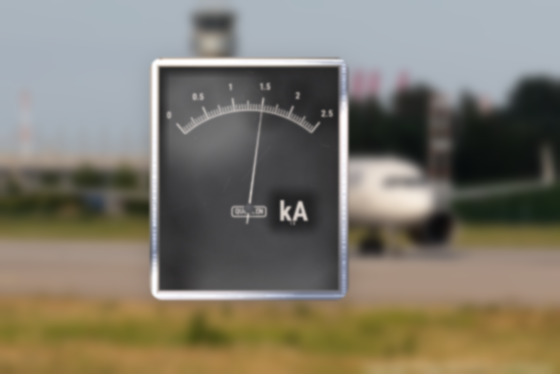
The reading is 1.5 kA
